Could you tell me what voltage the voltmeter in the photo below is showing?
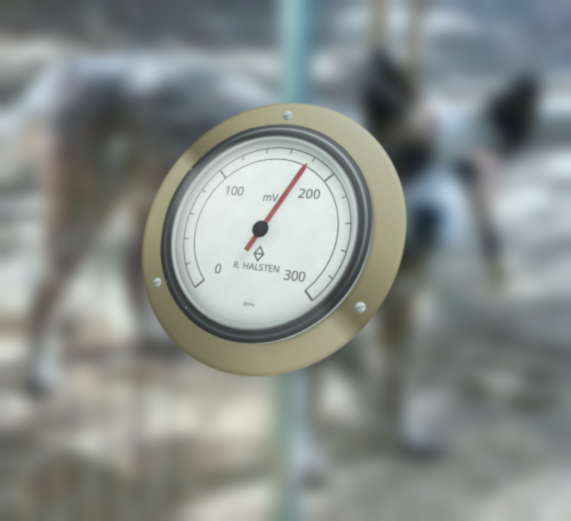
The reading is 180 mV
